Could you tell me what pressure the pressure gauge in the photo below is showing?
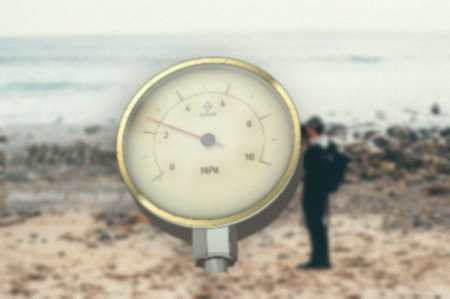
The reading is 2.5 MPa
